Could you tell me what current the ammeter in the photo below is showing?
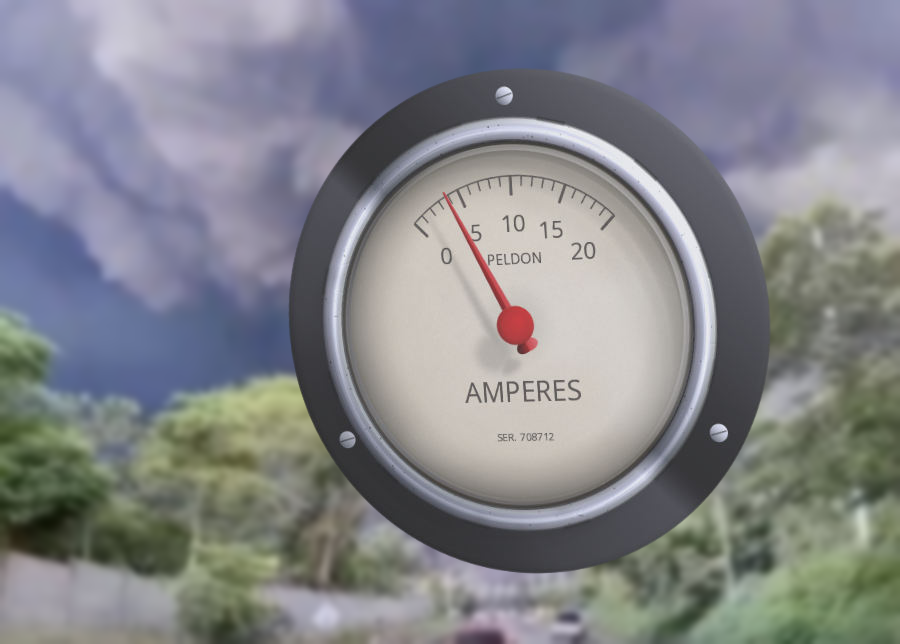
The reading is 4 A
